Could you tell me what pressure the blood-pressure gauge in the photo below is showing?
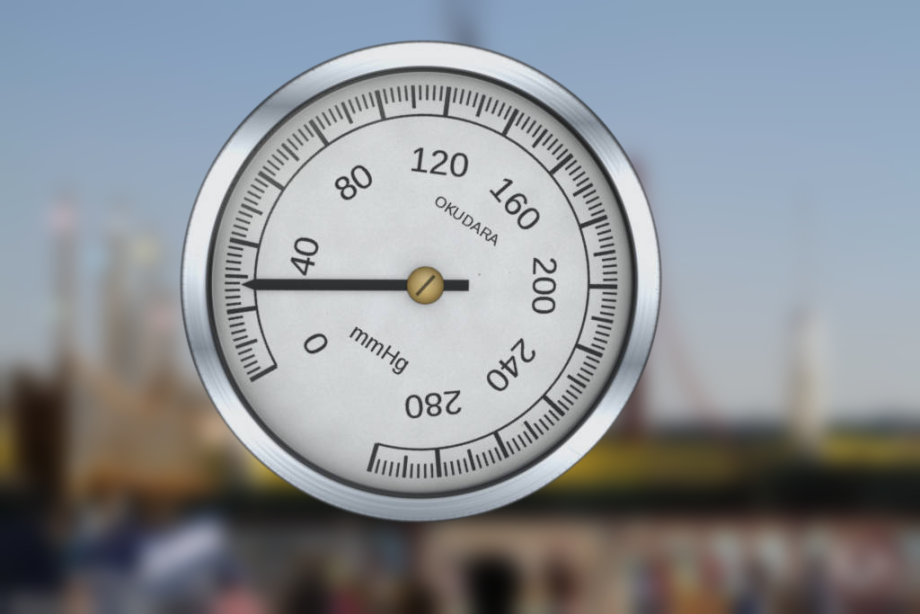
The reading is 28 mmHg
